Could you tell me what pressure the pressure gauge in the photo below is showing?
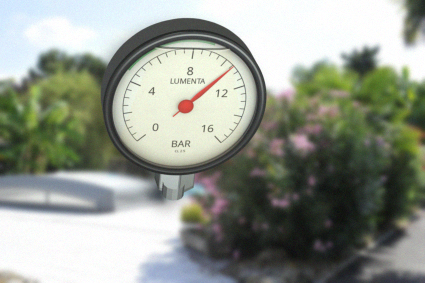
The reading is 10.5 bar
